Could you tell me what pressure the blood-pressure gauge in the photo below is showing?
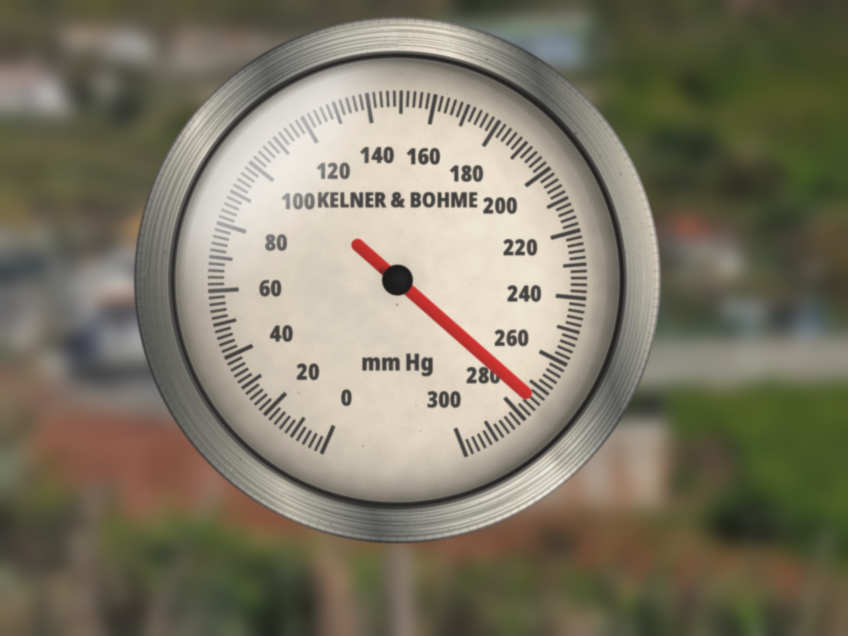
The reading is 274 mmHg
